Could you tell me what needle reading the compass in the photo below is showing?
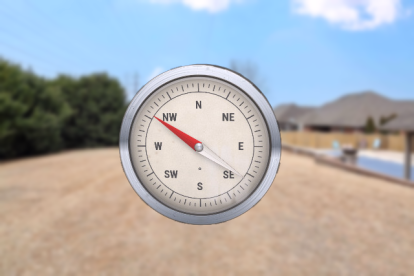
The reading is 305 °
